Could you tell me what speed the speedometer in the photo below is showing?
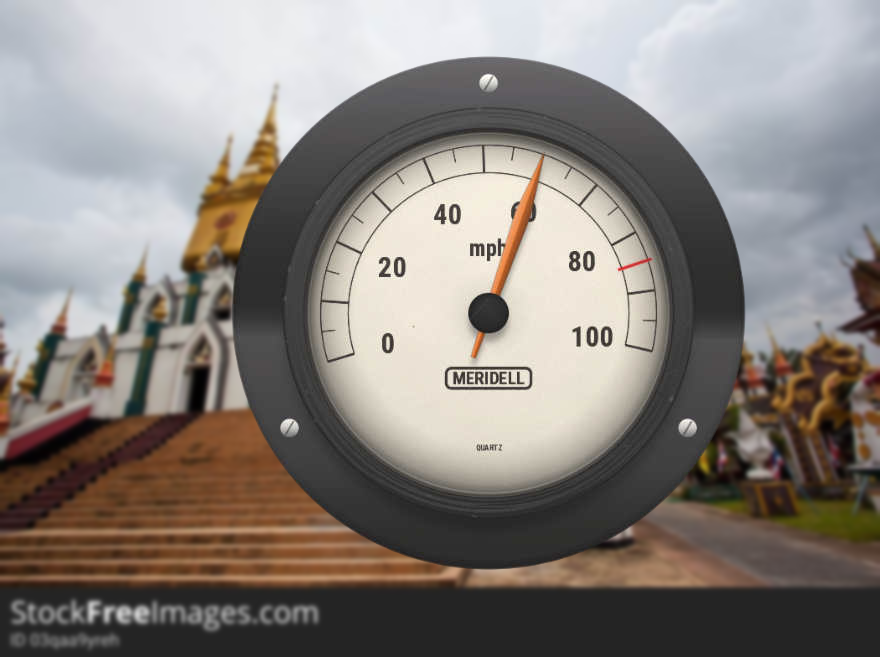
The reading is 60 mph
